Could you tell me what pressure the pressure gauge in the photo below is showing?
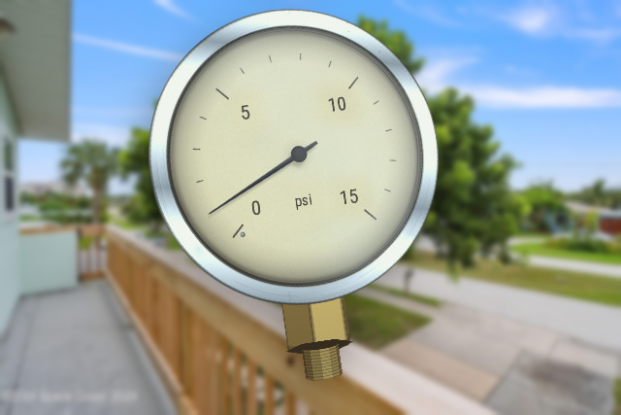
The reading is 1 psi
